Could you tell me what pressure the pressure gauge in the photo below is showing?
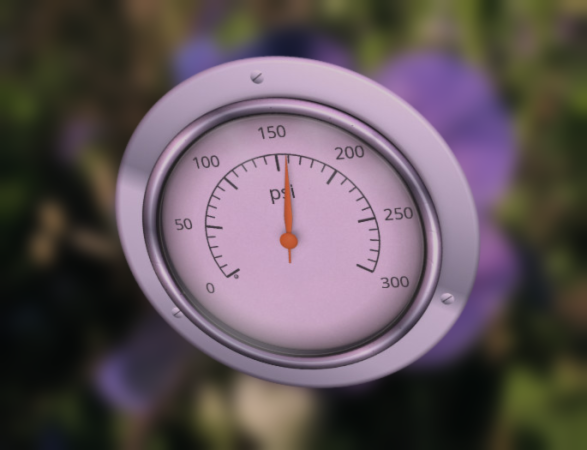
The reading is 160 psi
